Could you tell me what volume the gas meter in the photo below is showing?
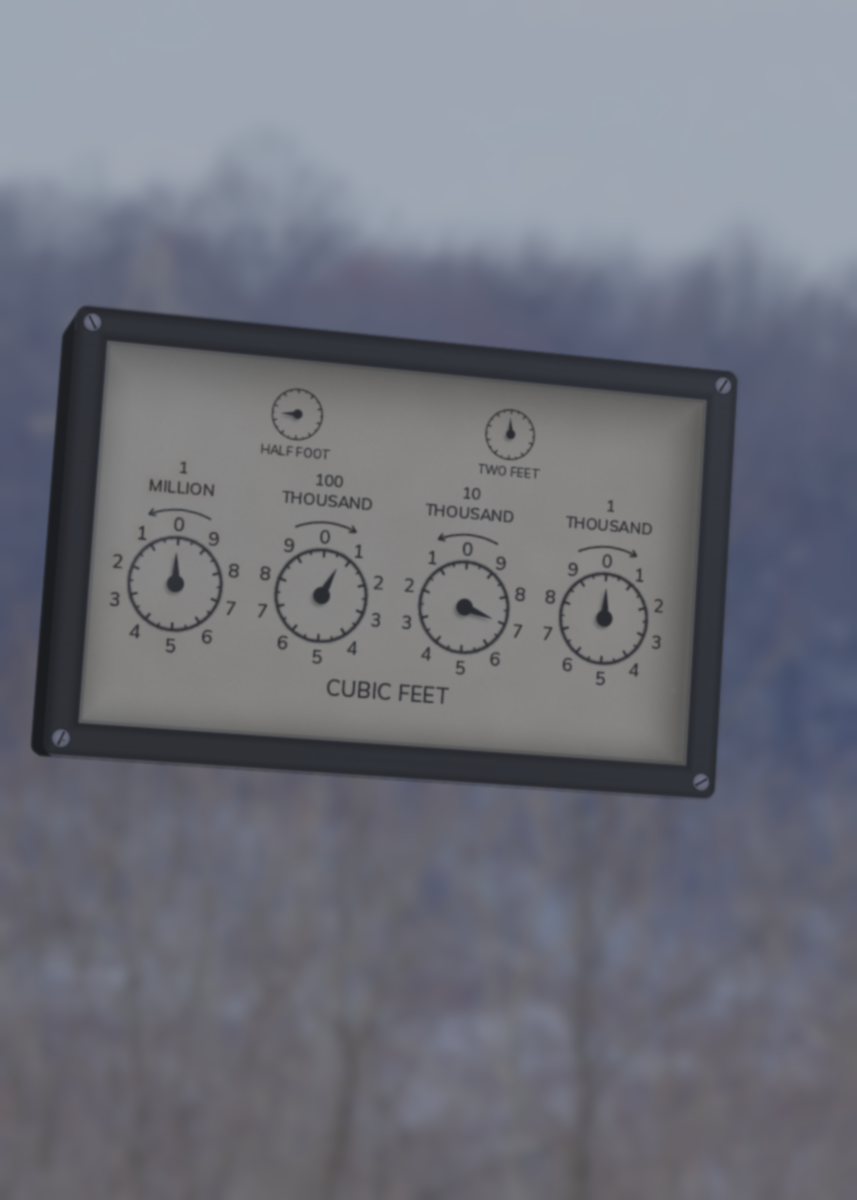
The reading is 7000 ft³
